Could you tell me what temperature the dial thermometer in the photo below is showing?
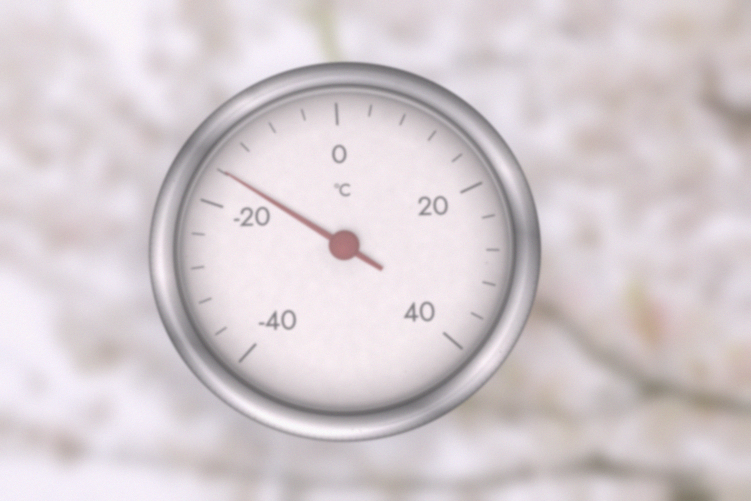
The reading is -16 °C
